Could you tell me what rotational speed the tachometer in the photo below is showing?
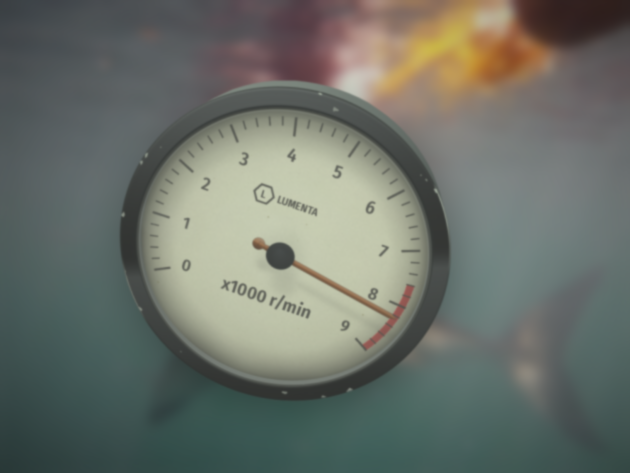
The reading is 8200 rpm
